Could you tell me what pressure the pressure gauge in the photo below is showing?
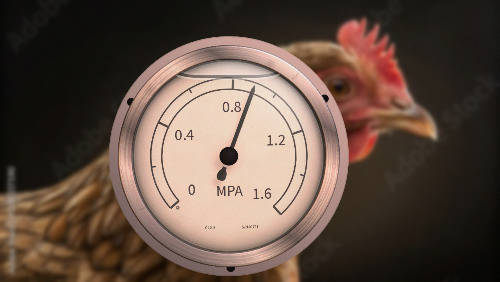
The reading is 0.9 MPa
